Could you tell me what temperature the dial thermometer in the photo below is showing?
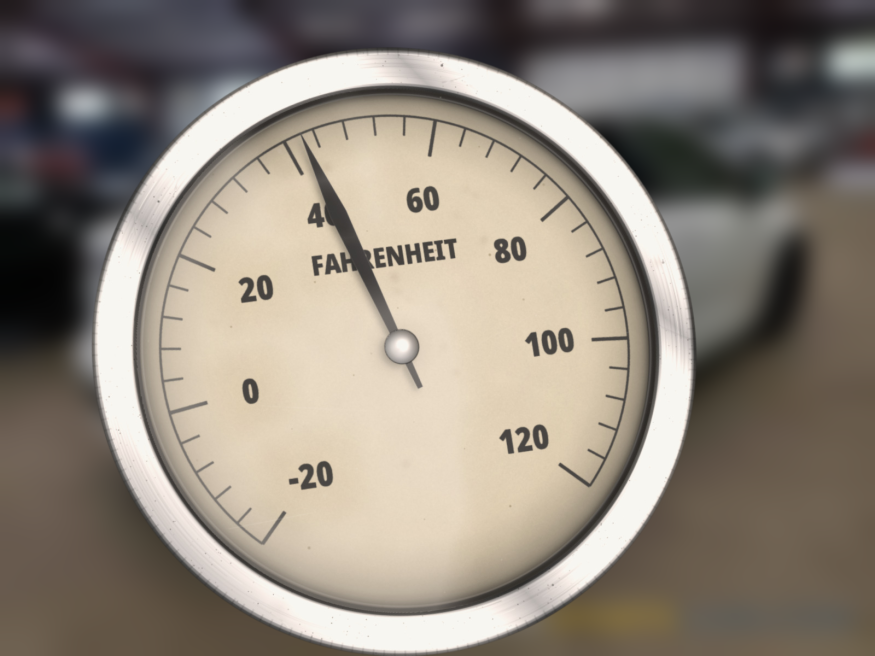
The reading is 42 °F
